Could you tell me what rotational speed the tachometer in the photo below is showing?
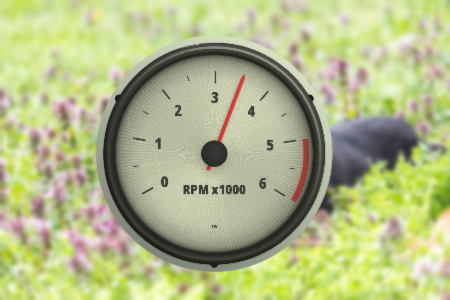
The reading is 3500 rpm
